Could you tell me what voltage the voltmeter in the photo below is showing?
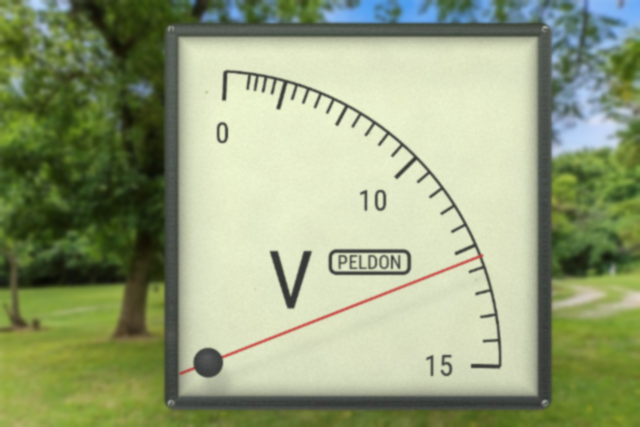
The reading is 12.75 V
